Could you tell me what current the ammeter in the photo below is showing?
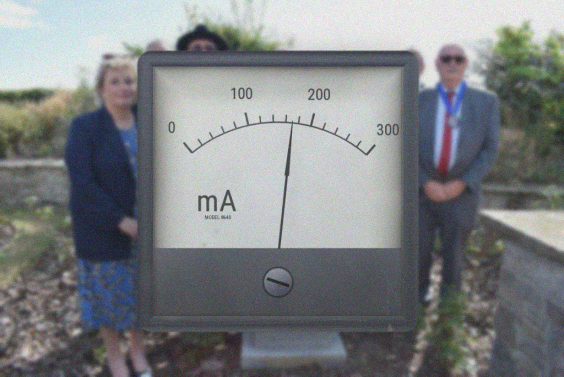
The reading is 170 mA
